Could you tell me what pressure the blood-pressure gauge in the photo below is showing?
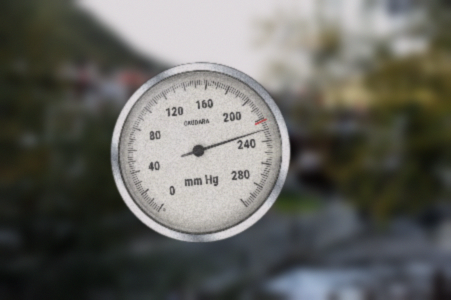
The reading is 230 mmHg
